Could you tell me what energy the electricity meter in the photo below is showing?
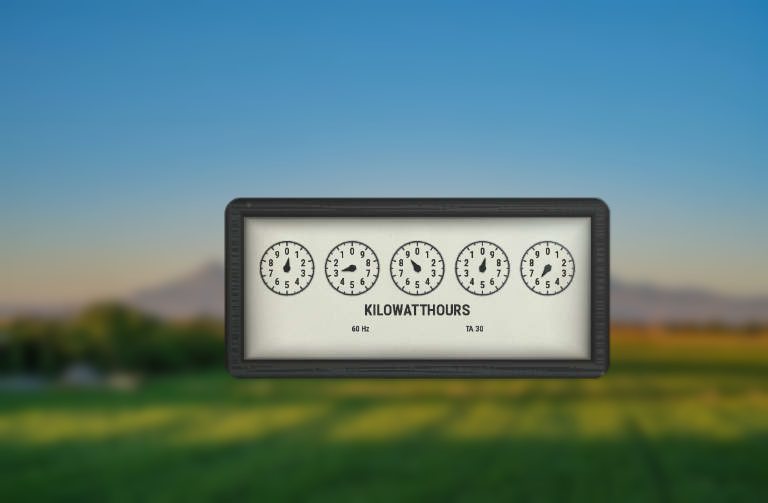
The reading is 2896 kWh
